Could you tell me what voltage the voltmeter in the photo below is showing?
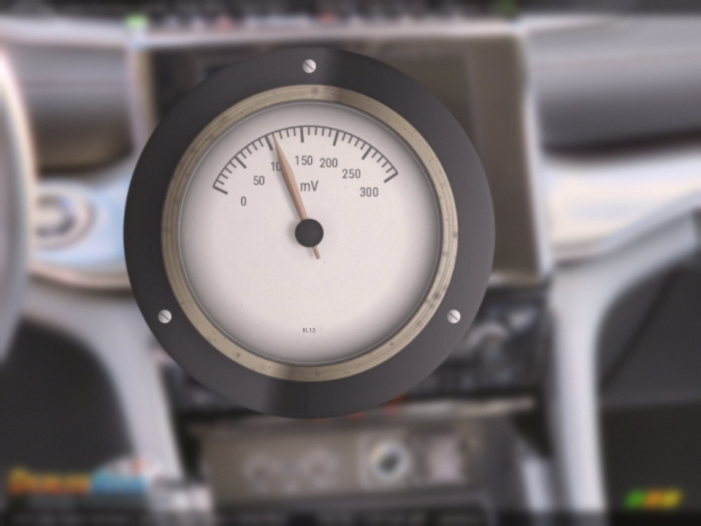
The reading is 110 mV
